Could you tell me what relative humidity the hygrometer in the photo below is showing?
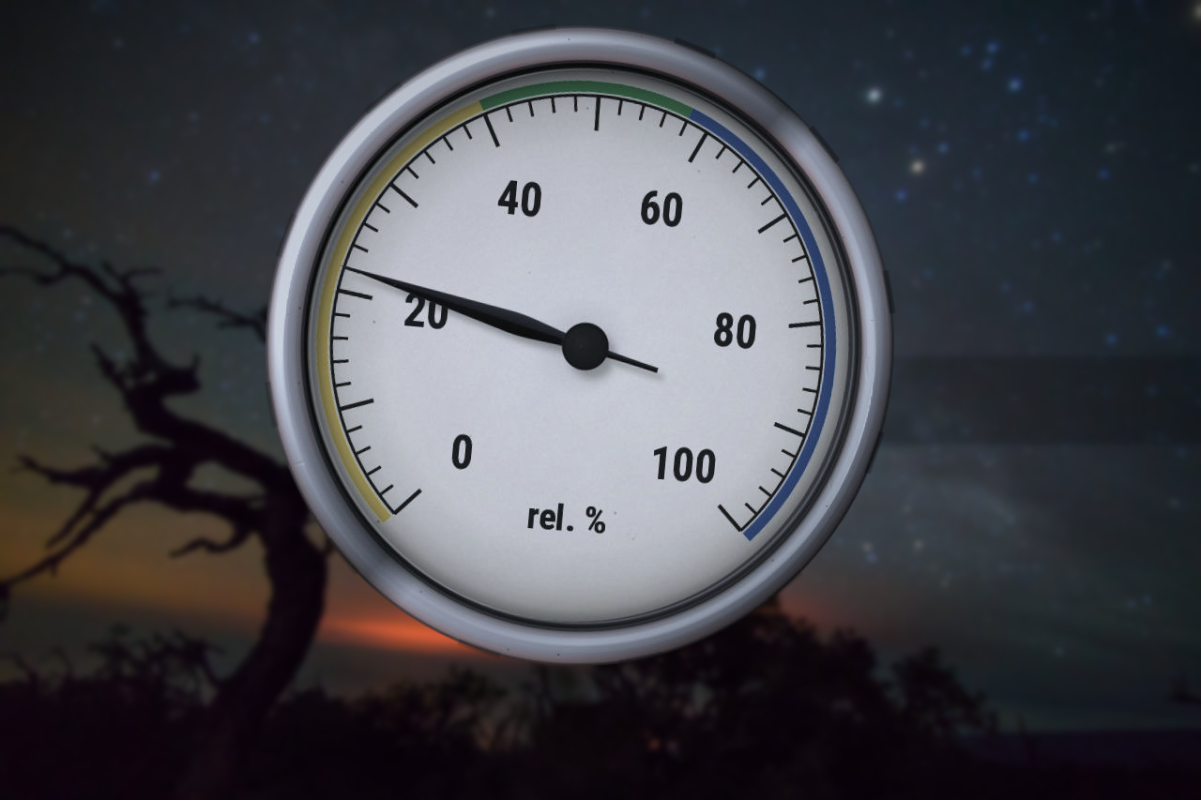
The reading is 22 %
